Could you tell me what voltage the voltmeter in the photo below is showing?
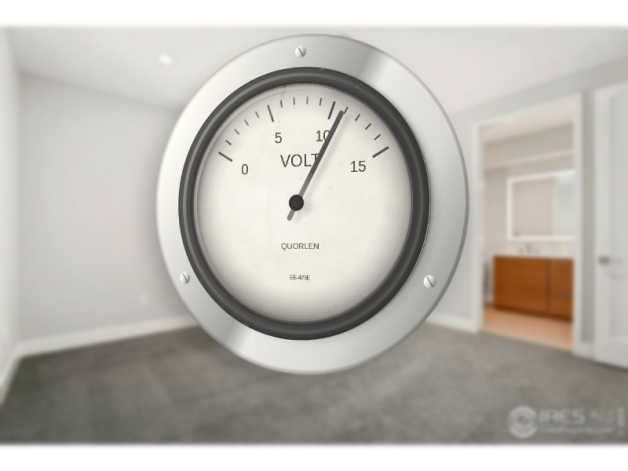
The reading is 11 V
